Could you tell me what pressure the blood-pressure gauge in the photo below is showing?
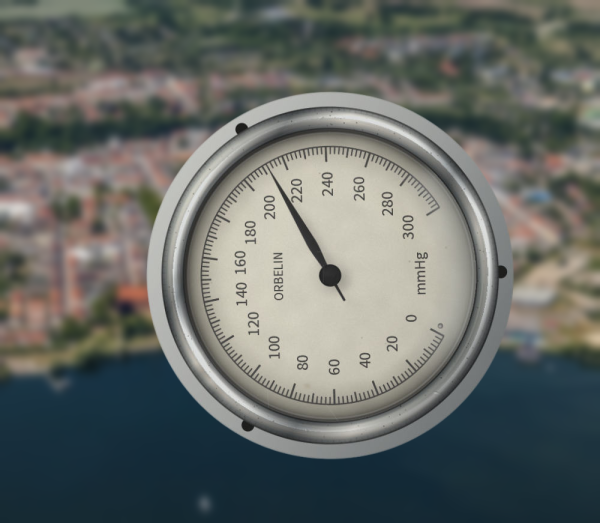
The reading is 212 mmHg
